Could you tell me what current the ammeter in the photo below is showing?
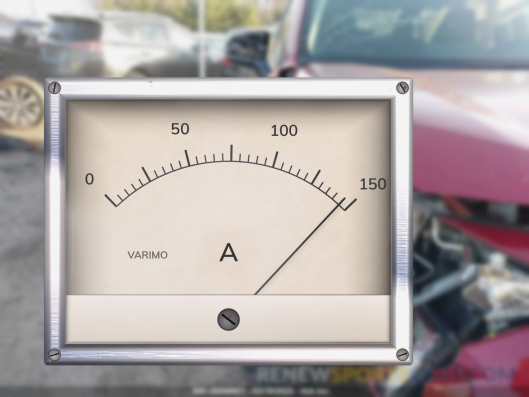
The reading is 145 A
